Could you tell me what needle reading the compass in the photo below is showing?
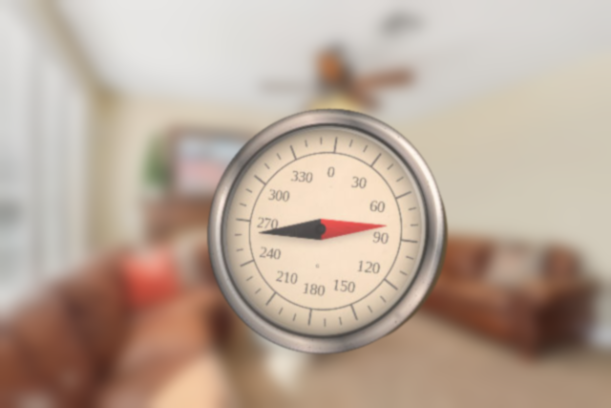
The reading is 80 °
